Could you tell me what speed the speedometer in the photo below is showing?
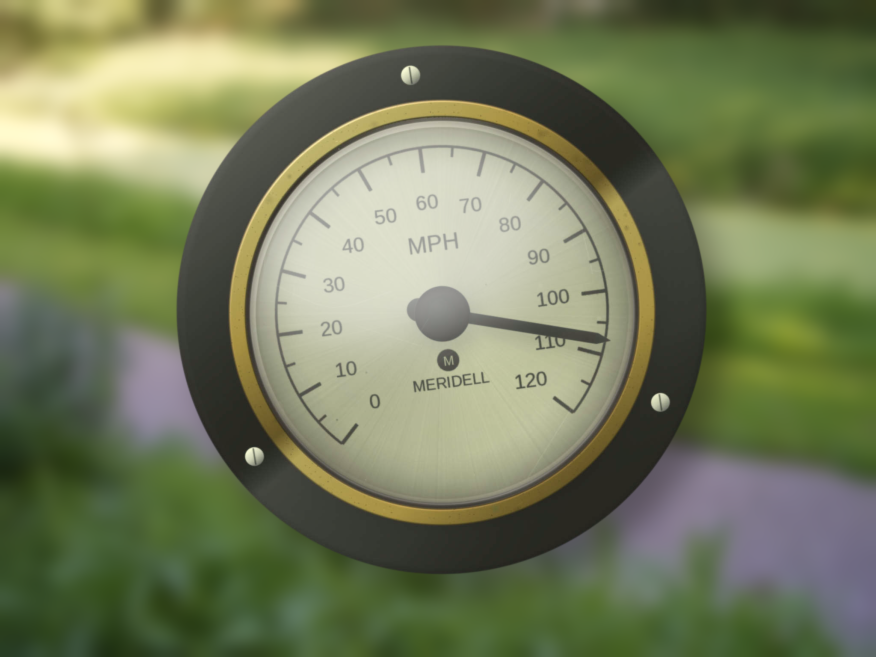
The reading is 107.5 mph
